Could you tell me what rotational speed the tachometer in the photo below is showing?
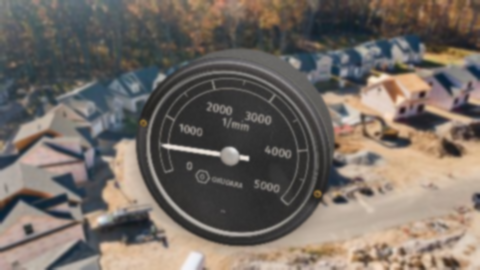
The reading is 500 rpm
